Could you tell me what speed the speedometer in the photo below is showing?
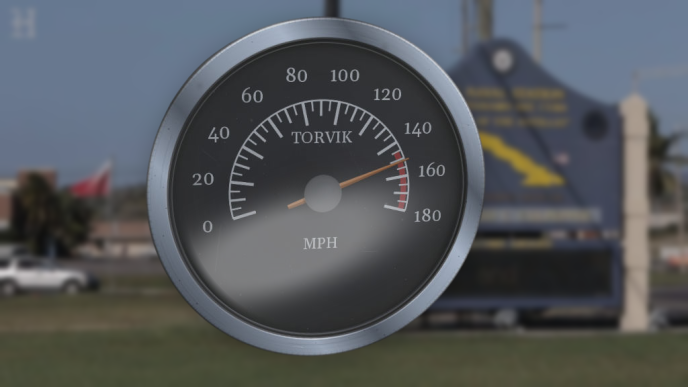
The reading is 150 mph
